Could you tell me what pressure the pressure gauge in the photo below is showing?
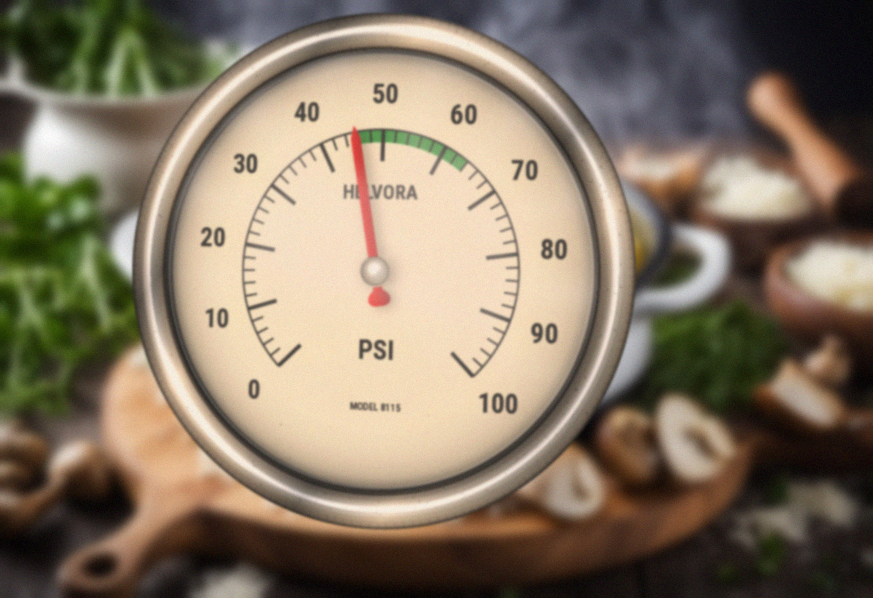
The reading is 46 psi
